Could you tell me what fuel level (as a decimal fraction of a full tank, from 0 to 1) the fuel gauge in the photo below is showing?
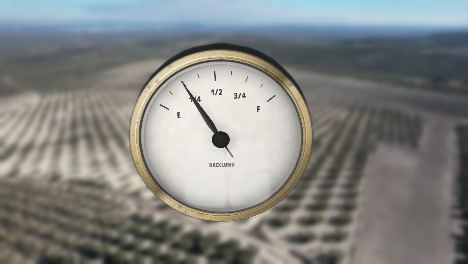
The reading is 0.25
